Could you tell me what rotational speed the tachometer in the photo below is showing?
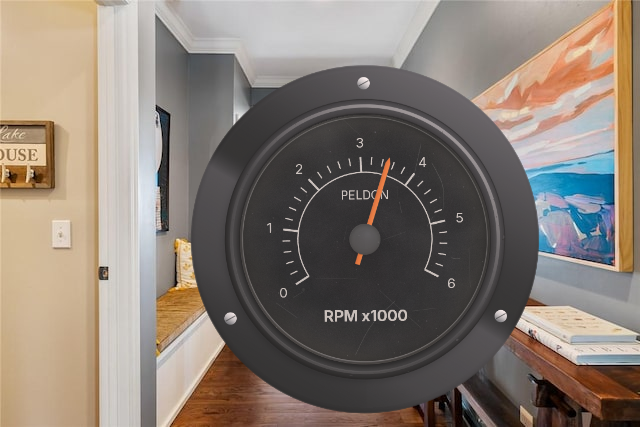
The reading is 3500 rpm
